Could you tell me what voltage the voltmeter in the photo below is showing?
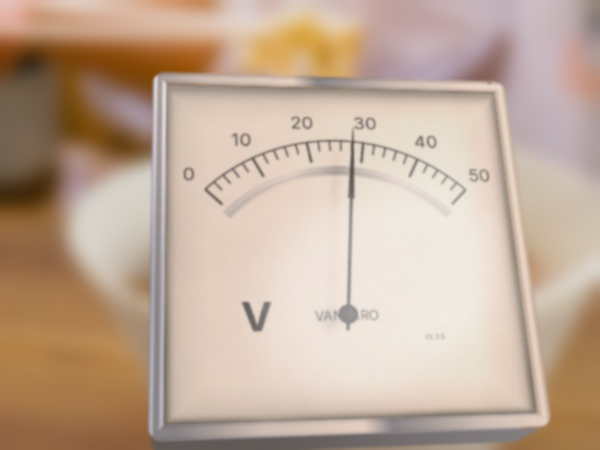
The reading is 28 V
